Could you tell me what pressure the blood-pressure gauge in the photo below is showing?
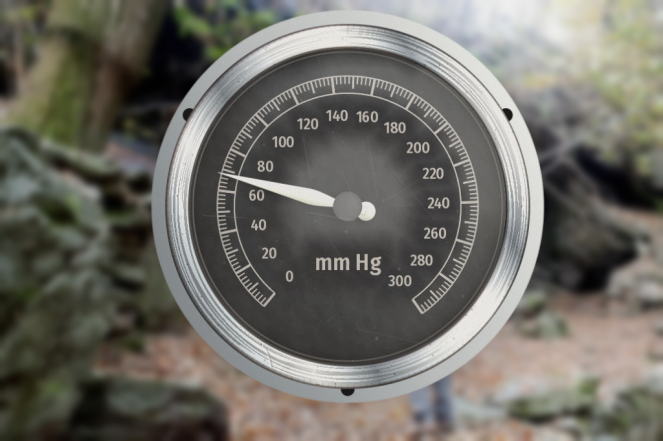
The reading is 68 mmHg
